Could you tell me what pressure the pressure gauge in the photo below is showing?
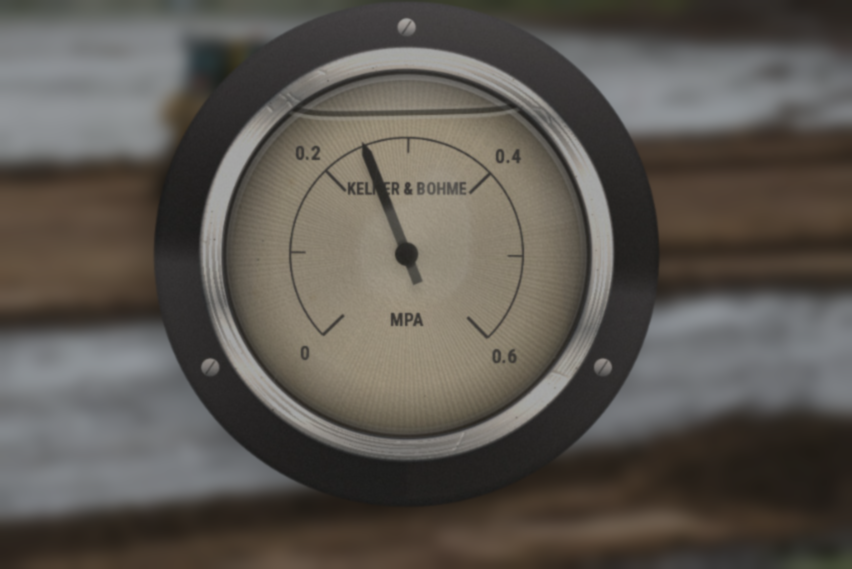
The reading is 0.25 MPa
